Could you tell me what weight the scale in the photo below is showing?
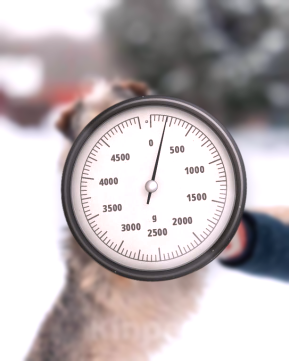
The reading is 200 g
